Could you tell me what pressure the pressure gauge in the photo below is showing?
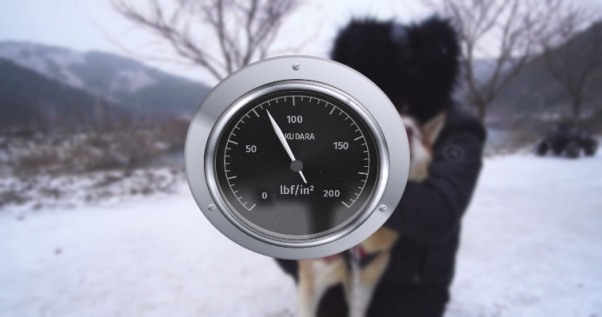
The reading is 82.5 psi
